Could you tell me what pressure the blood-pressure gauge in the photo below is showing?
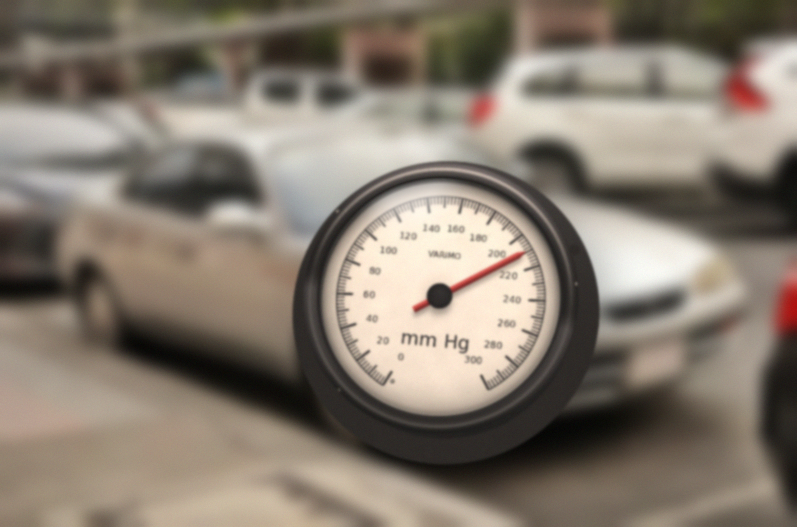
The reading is 210 mmHg
